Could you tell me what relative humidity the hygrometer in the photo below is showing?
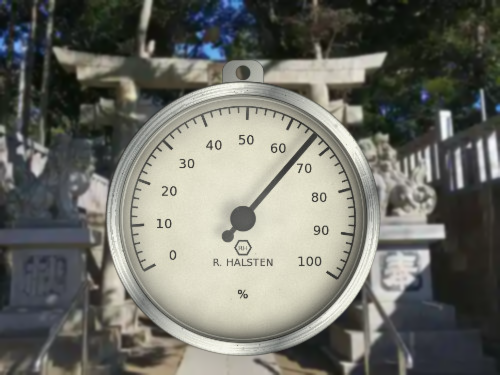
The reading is 66 %
